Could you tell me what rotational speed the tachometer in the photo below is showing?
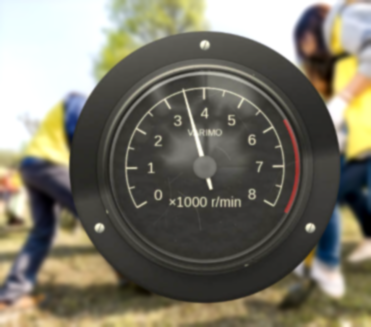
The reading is 3500 rpm
